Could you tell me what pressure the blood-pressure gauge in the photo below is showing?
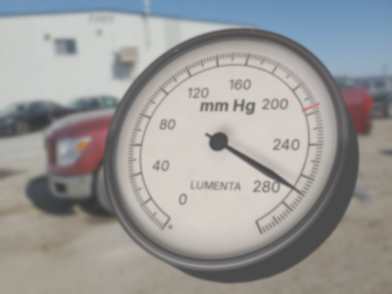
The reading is 270 mmHg
